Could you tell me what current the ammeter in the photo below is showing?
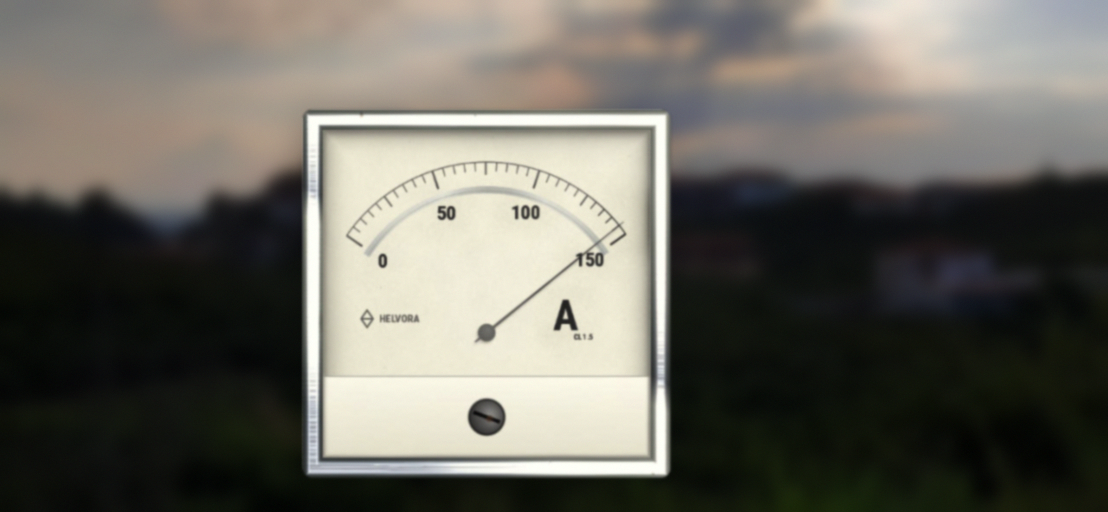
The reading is 145 A
